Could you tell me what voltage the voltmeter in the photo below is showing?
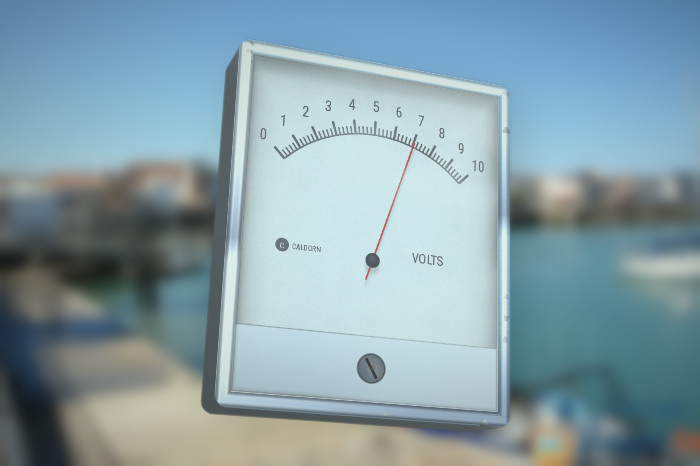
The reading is 7 V
